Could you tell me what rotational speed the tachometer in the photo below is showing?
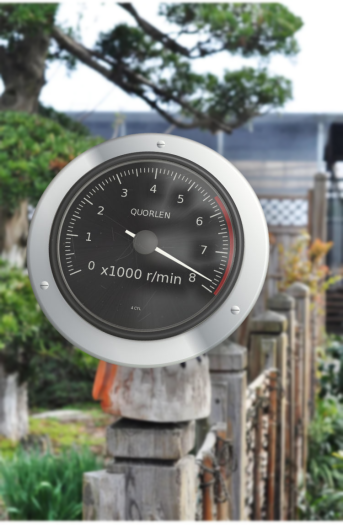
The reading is 7800 rpm
